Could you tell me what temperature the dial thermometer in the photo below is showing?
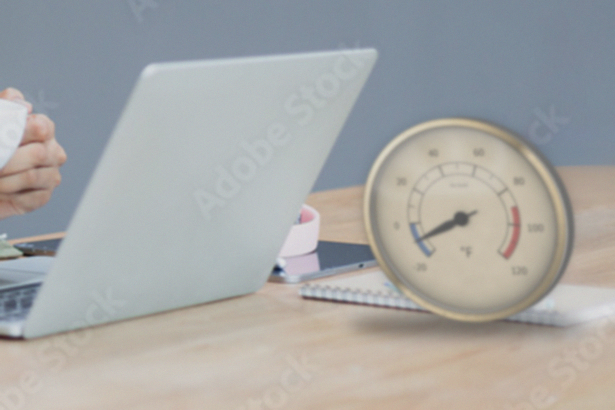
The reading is -10 °F
